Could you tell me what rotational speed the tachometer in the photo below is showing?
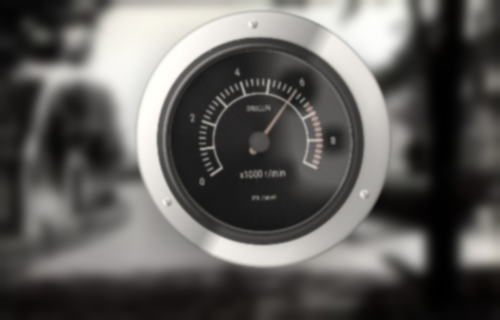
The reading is 6000 rpm
